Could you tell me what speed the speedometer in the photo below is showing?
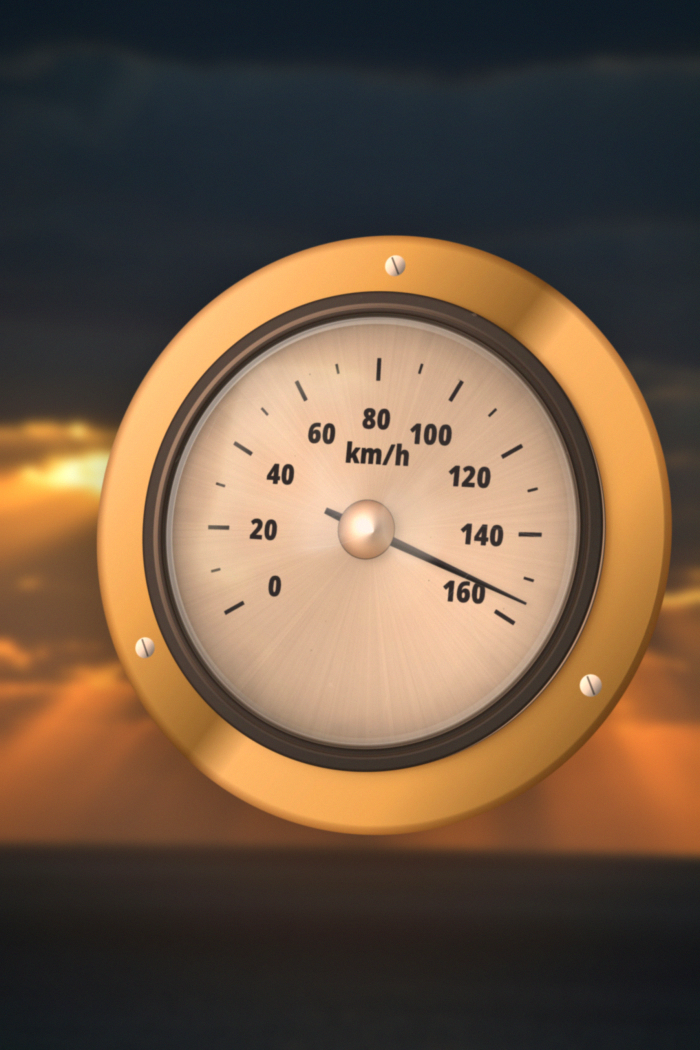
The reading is 155 km/h
